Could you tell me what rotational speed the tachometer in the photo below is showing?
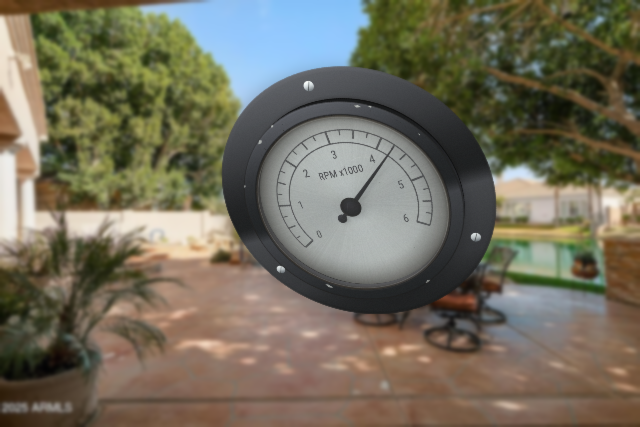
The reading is 4250 rpm
